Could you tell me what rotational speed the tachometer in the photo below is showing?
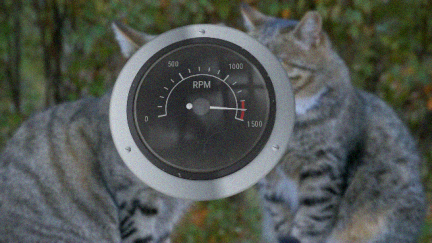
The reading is 1400 rpm
